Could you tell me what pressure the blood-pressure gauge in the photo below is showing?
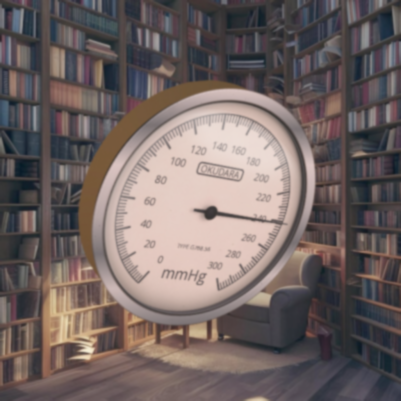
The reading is 240 mmHg
